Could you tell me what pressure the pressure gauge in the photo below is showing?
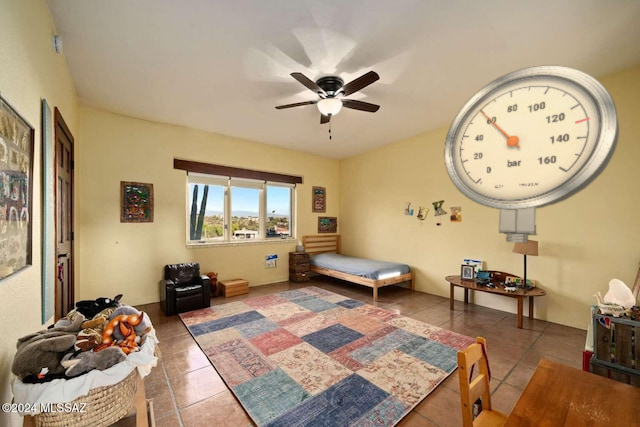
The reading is 60 bar
